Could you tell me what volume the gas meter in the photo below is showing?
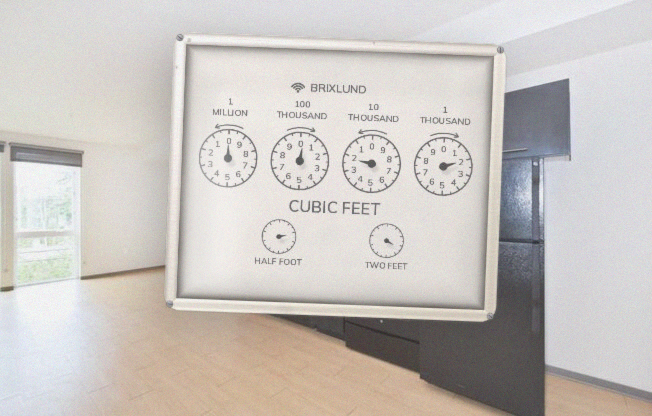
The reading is 2200 ft³
